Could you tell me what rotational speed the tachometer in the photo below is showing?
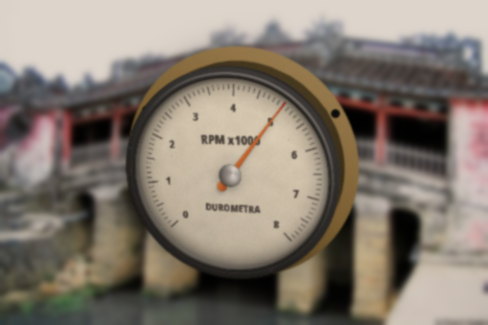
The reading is 5000 rpm
